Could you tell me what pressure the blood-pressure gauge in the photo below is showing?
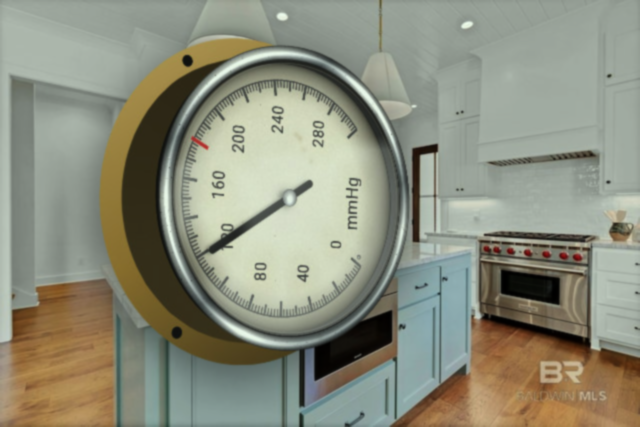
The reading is 120 mmHg
